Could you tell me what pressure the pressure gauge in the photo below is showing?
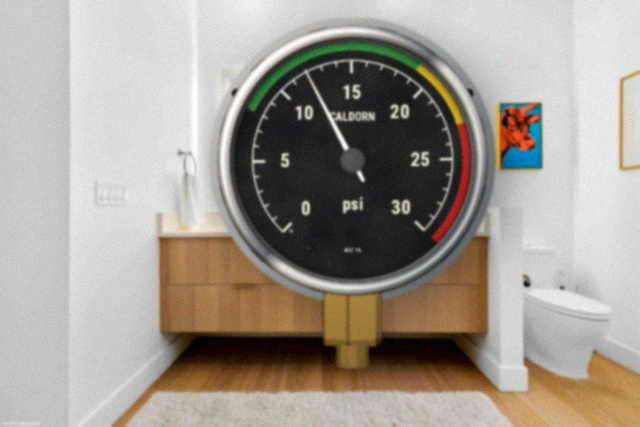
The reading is 12 psi
